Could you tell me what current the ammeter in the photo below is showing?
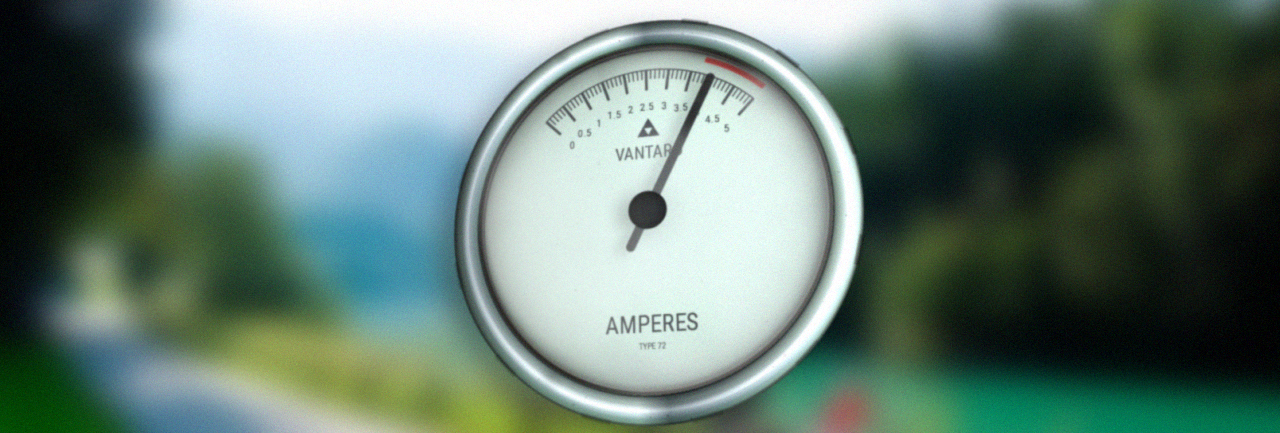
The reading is 4 A
